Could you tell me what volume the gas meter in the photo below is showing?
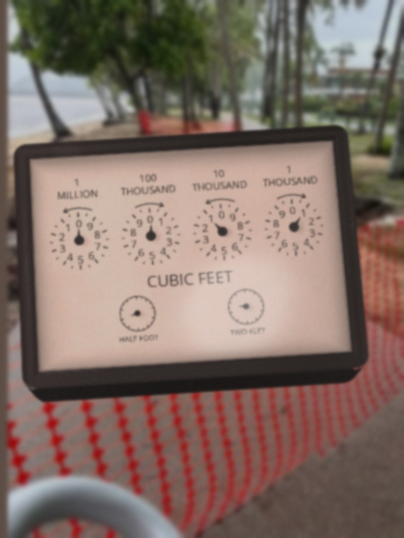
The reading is 1100 ft³
